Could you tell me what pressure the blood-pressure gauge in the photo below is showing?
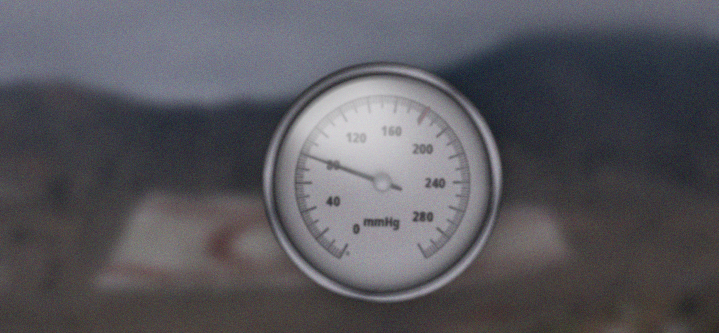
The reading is 80 mmHg
